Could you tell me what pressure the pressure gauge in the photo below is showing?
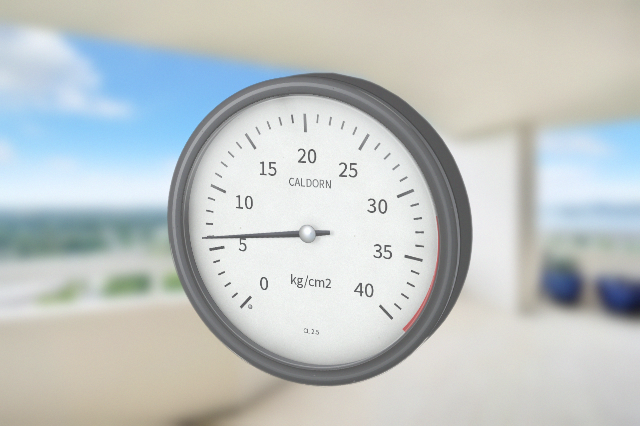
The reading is 6 kg/cm²
